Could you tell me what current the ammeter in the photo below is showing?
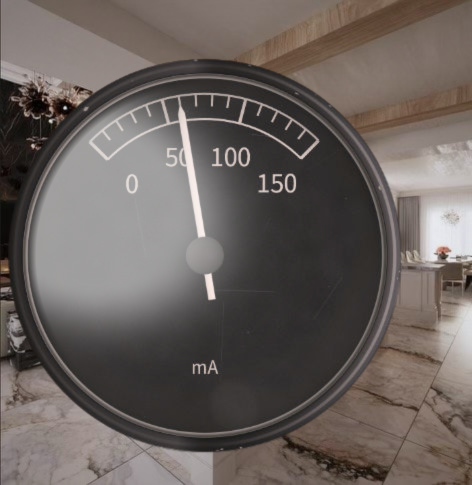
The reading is 60 mA
